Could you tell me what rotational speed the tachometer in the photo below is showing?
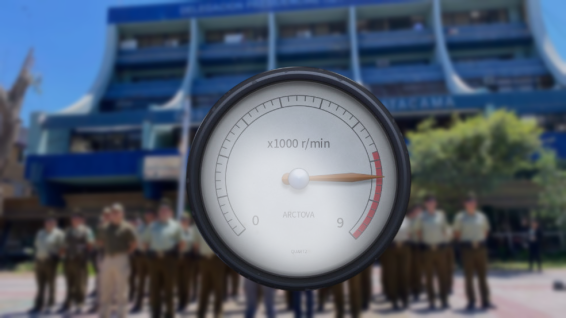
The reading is 7400 rpm
